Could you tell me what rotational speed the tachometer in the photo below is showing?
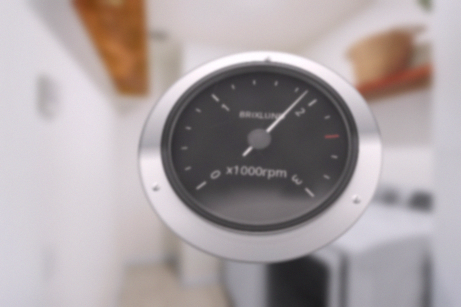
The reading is 1900 rpm
